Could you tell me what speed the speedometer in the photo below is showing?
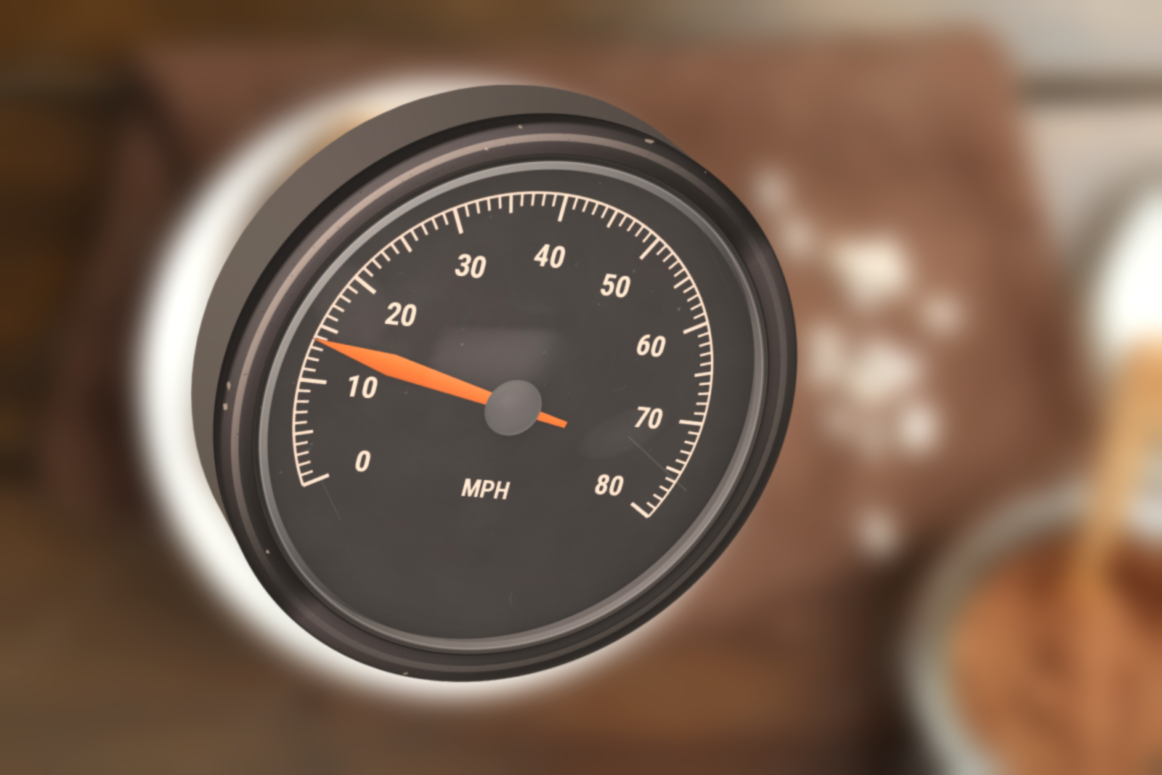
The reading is 14 mph
